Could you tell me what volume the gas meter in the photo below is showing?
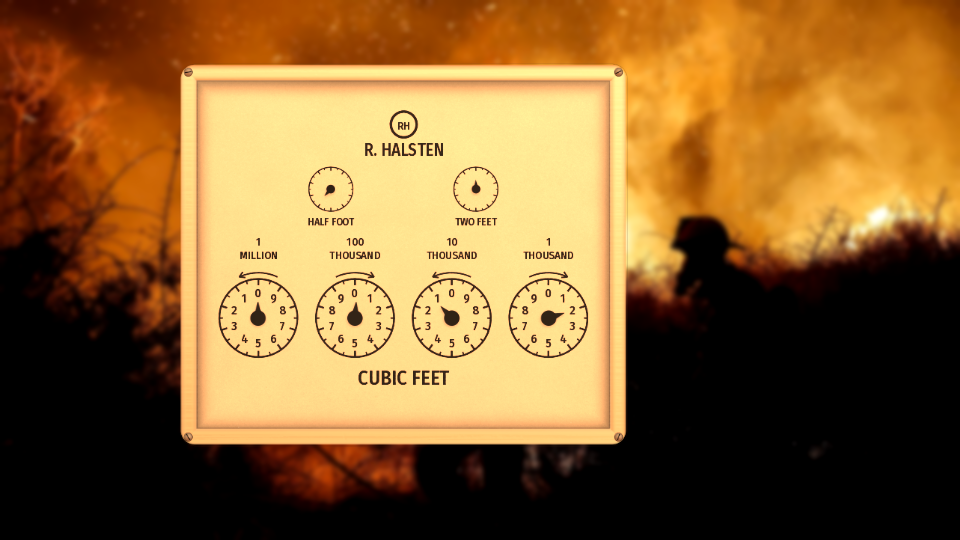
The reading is 1200 ft³
